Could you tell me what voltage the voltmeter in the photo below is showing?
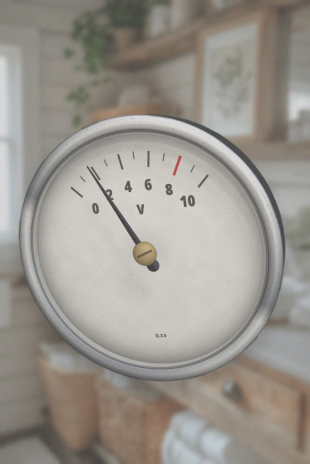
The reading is 2 V
